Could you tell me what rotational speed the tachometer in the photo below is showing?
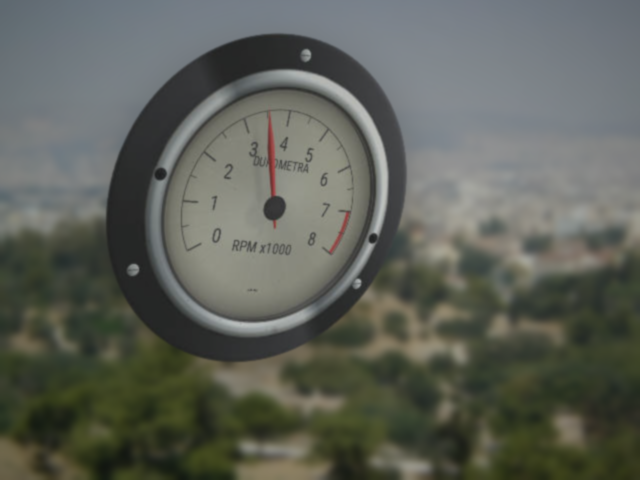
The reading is 3500 rpm
